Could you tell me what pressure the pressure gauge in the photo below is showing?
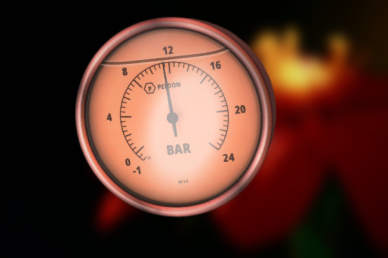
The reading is 11.5 bar
